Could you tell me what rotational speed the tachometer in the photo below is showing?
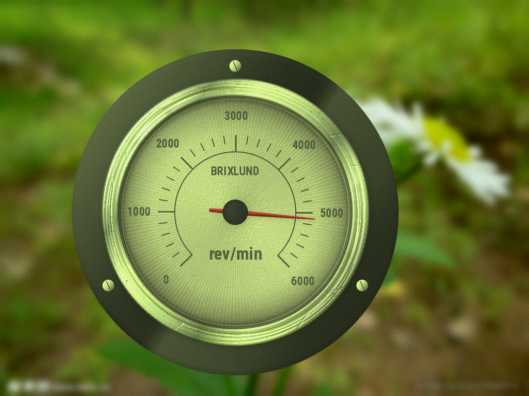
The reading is 5100 rpm
